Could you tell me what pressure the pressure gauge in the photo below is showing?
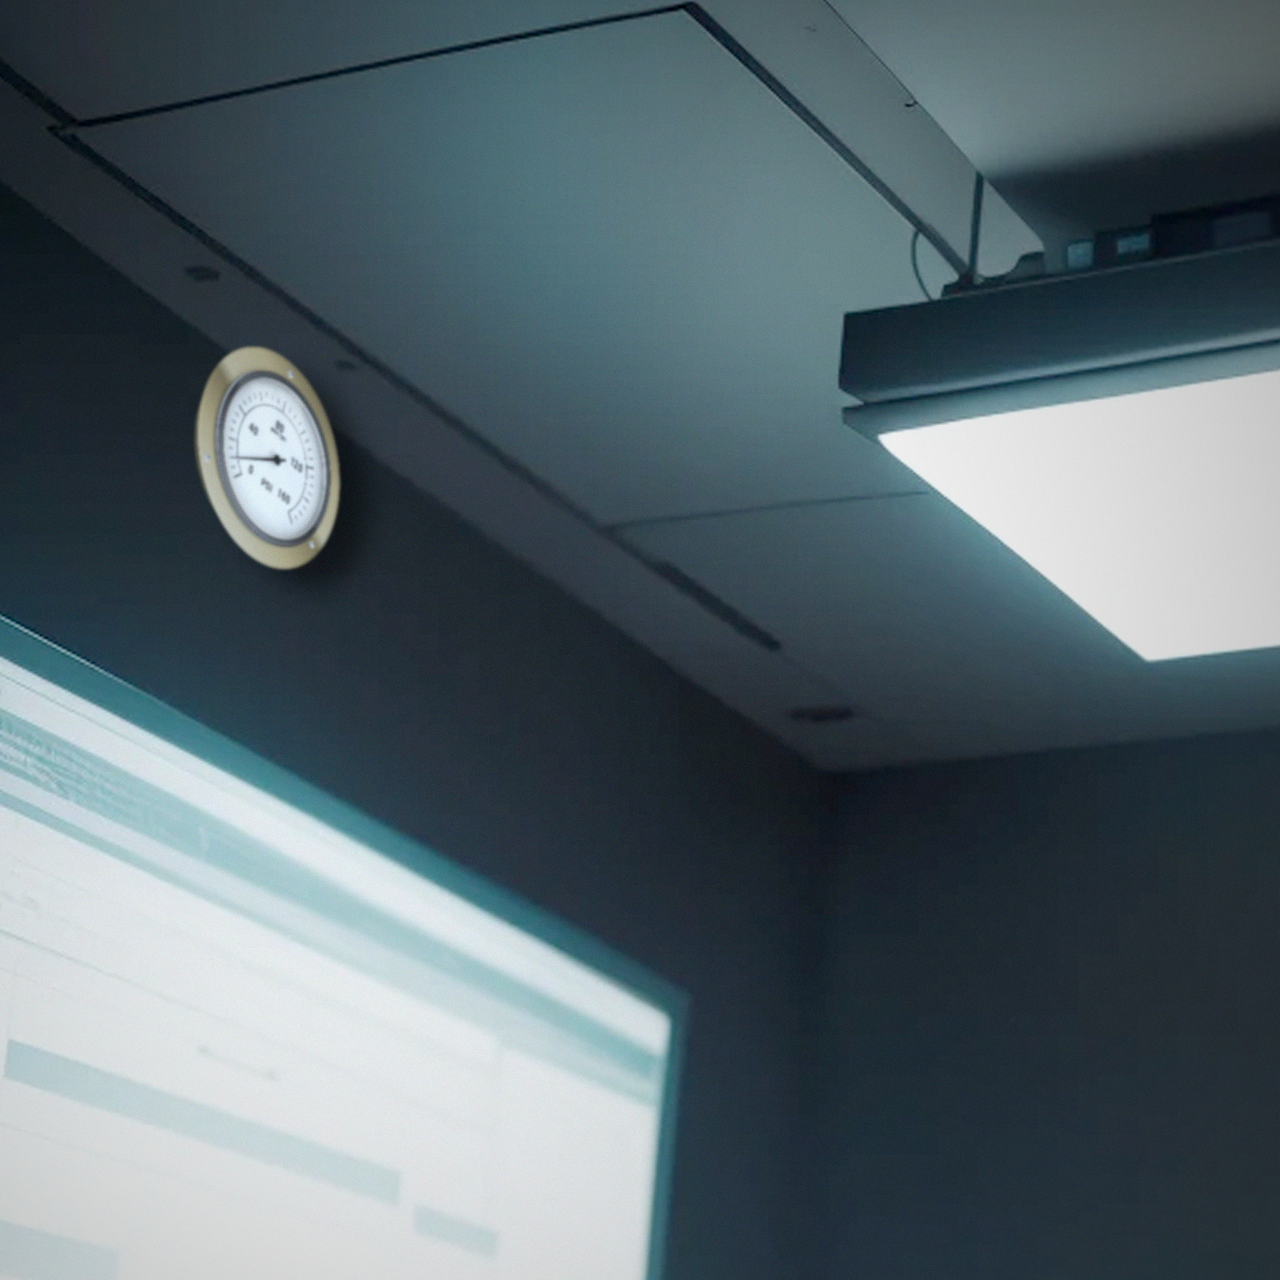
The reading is 10 psi
